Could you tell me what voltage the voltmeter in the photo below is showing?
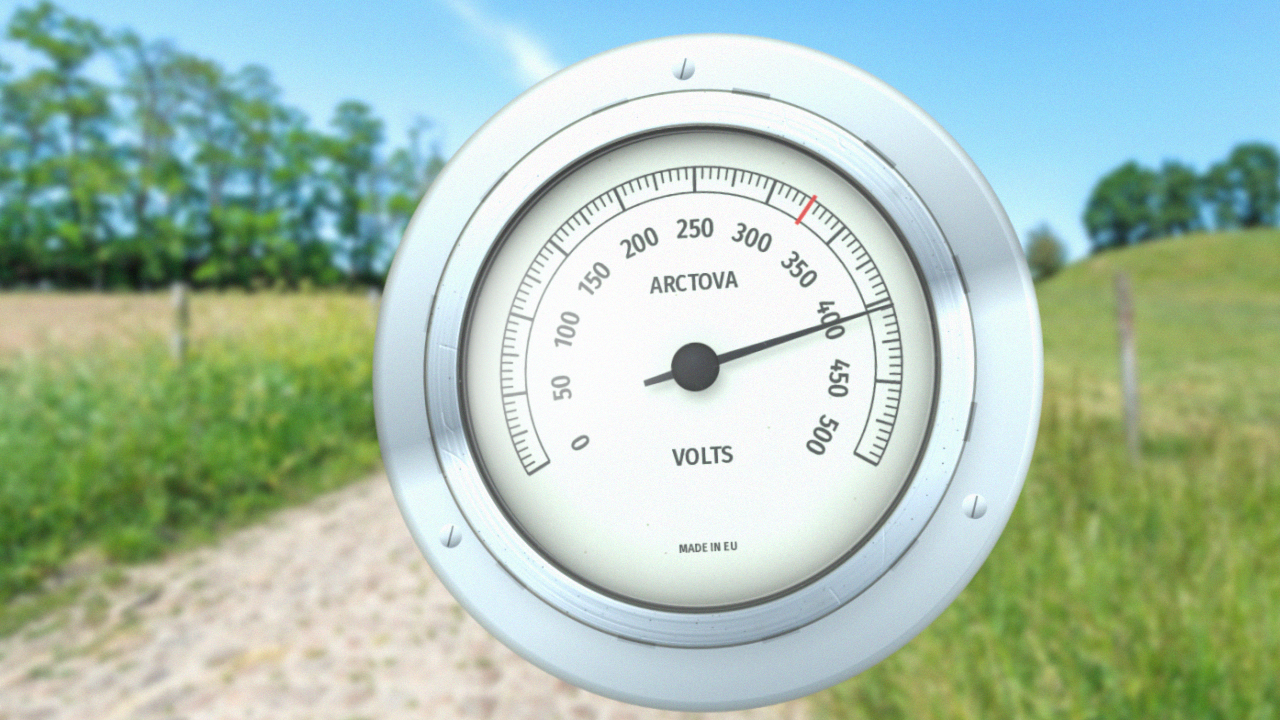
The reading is 405 V
